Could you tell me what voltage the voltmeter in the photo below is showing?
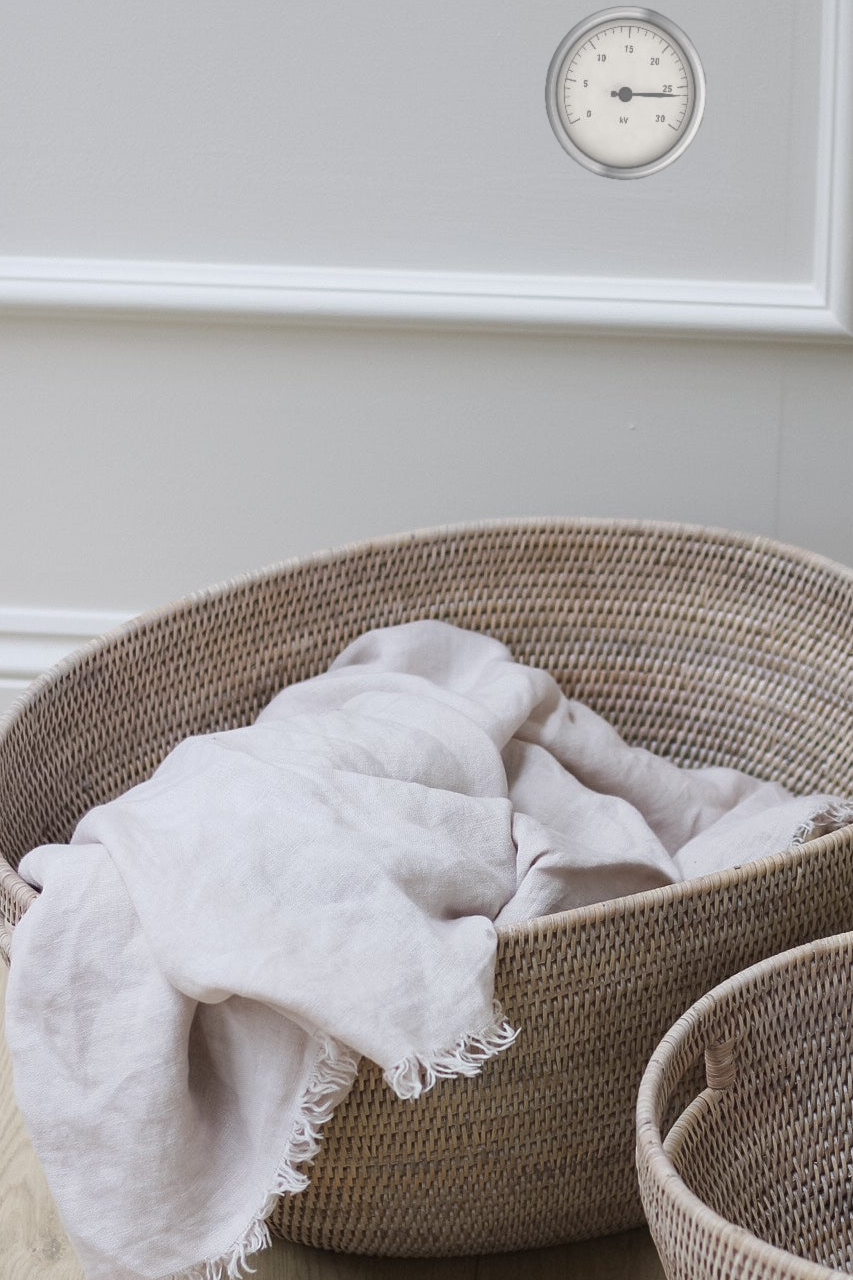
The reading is 26 kV
